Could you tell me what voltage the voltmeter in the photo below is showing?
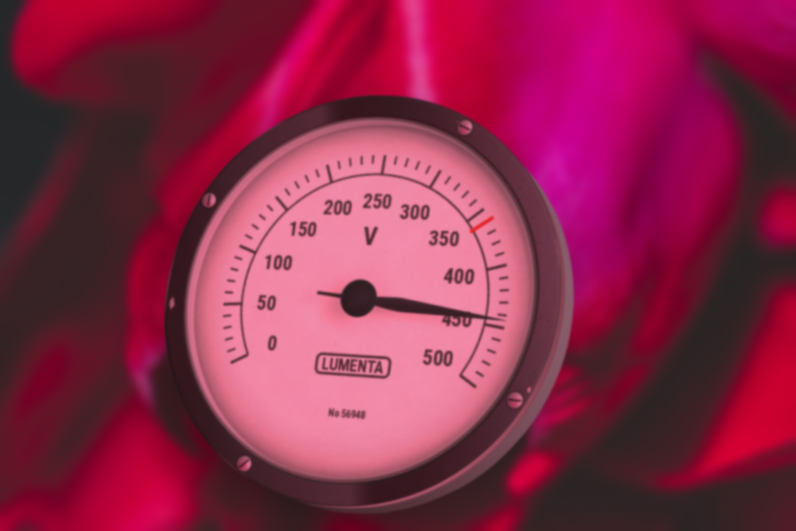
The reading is 445 V
